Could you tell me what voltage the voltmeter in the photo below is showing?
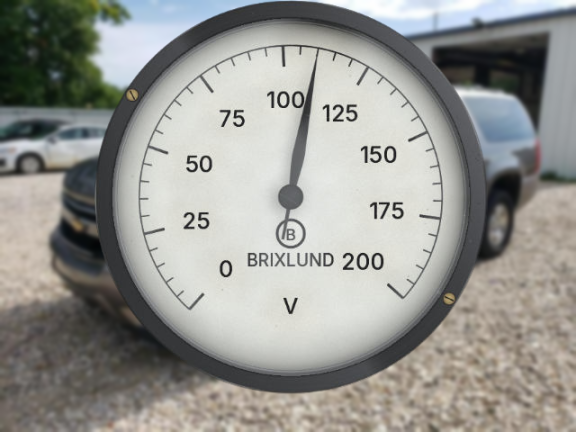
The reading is 110 V
